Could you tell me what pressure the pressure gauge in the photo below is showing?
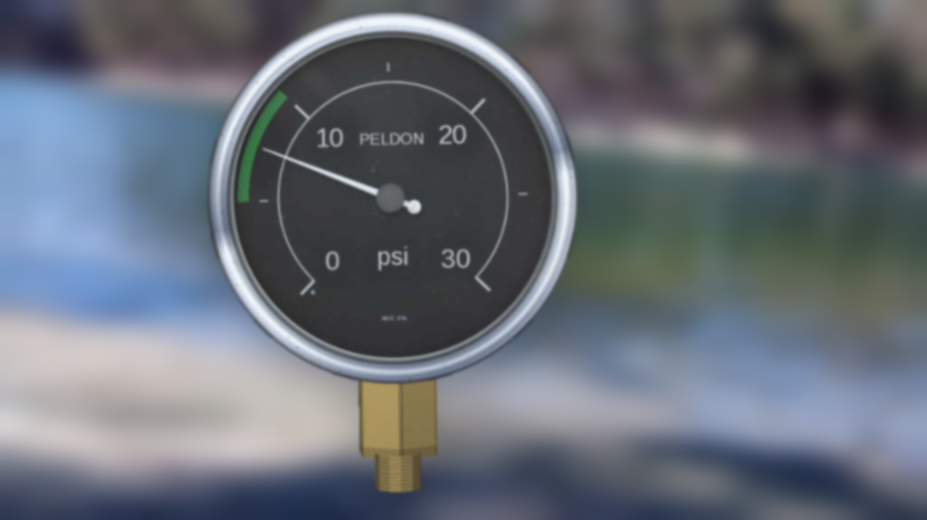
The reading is 7.5 psi
